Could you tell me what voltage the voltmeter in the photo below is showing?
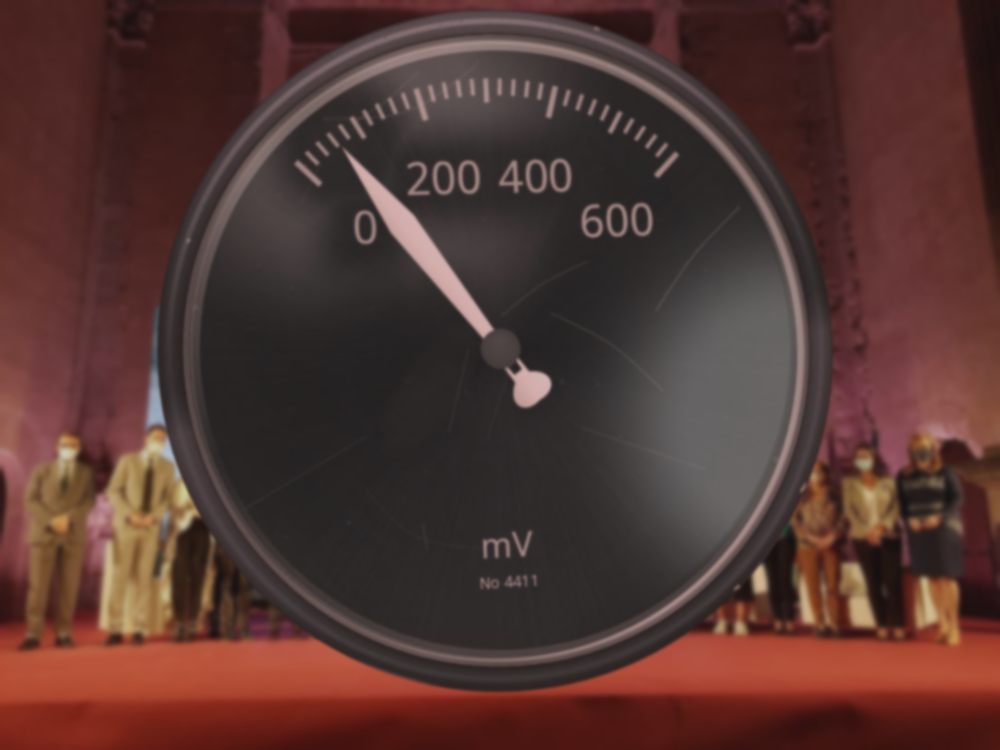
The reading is 60 mV
